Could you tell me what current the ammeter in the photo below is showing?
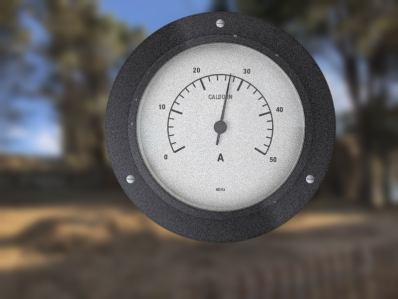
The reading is 27 A
